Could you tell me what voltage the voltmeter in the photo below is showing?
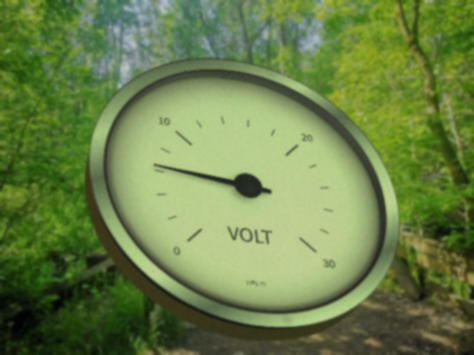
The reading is 6 V
